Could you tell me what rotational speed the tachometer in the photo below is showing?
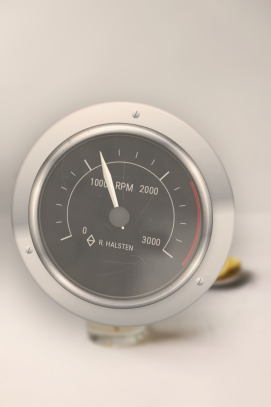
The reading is 1200 rpm
